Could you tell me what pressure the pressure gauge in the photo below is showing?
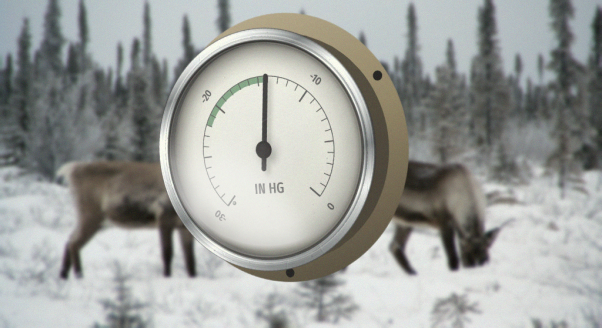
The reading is -14 inHg
